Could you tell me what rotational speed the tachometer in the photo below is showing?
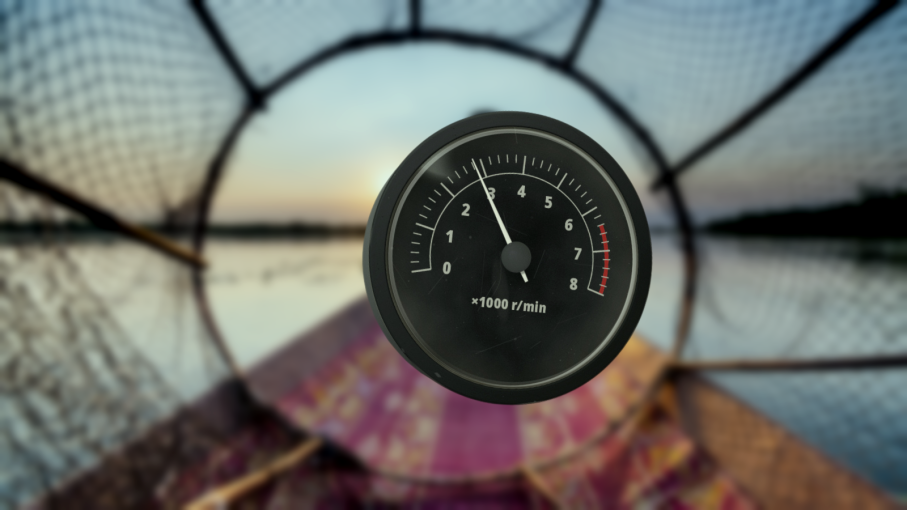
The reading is 2800 rpm
